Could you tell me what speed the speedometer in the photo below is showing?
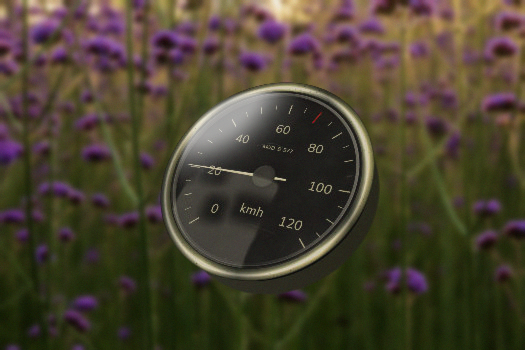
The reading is 20 km/h
